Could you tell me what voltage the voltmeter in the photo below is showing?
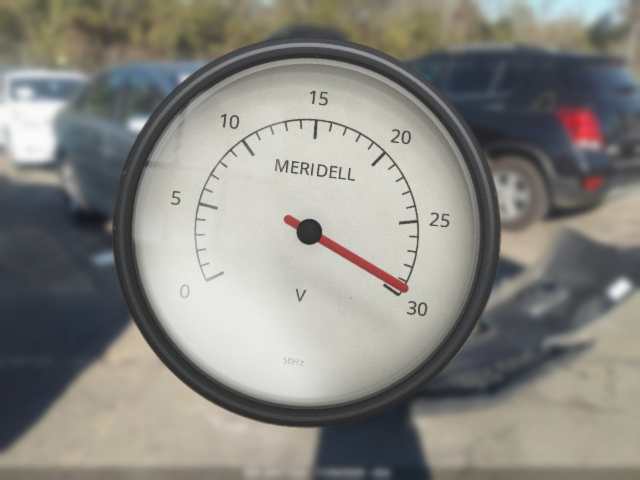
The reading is 29.5 V
